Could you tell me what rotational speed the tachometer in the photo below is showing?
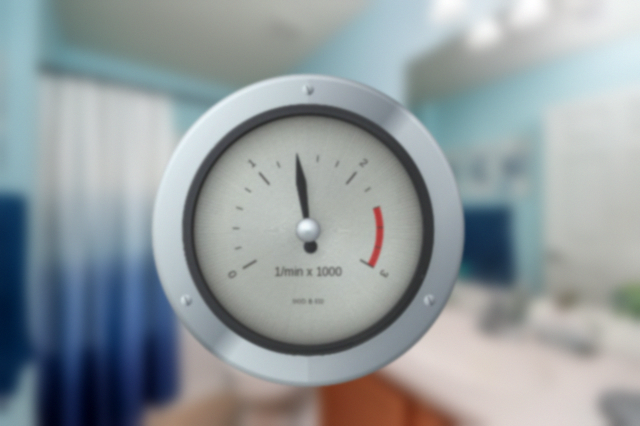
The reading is 1400 rpm
